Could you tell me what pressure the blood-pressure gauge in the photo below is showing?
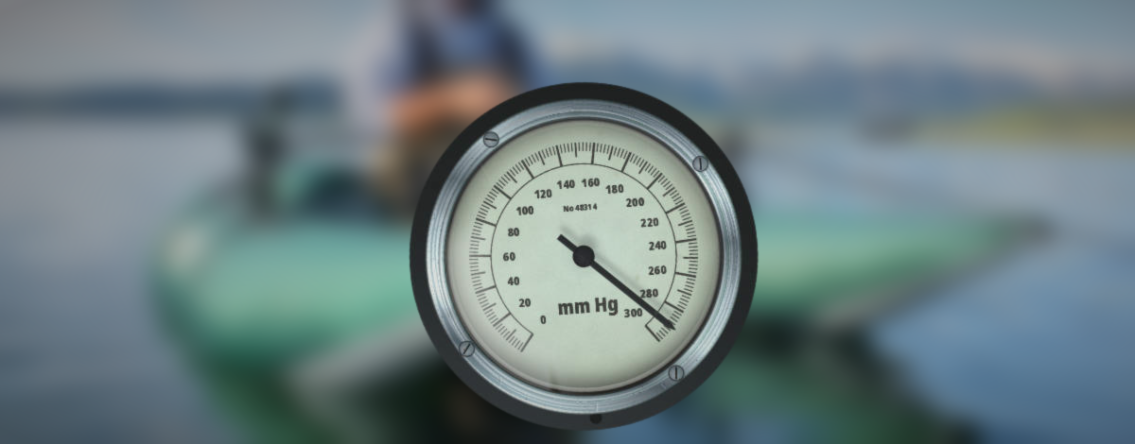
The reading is 290 mmHg
